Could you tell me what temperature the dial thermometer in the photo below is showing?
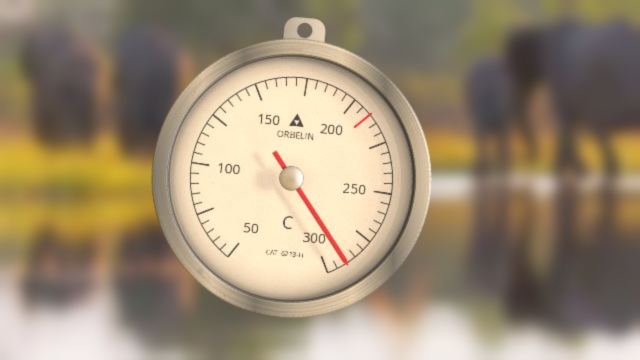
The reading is 290 °C
